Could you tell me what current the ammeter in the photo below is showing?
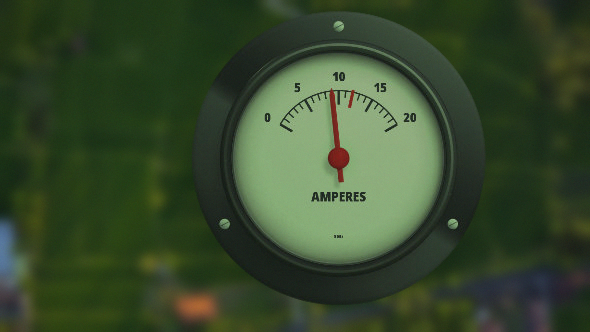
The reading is 9 A
